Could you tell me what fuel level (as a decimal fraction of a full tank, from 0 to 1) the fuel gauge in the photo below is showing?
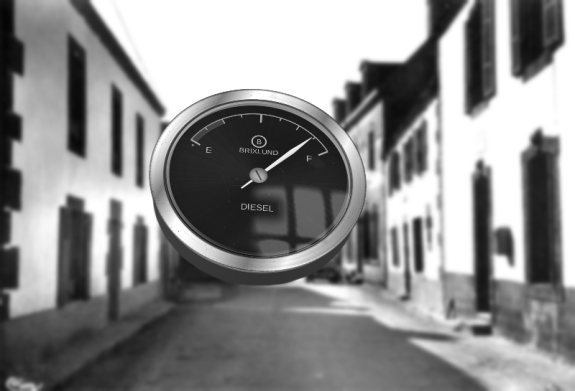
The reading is 0.875
